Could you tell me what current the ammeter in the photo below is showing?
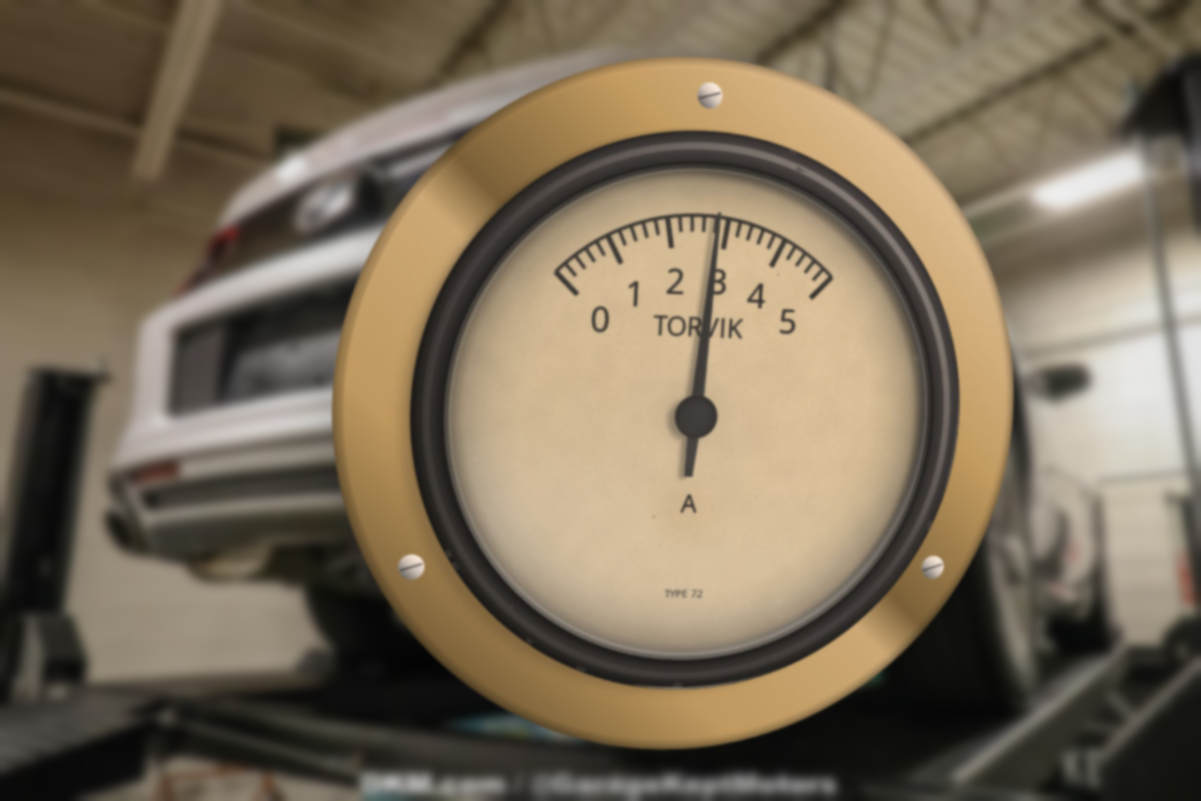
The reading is 2.8 A
